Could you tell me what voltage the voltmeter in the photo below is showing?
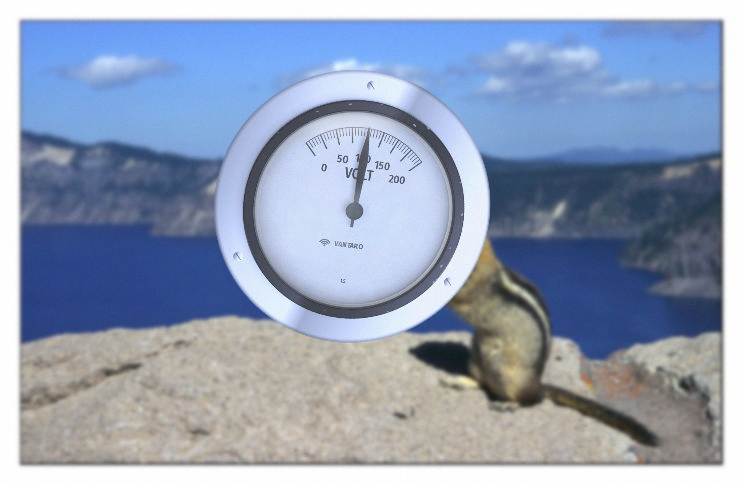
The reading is 100 V
